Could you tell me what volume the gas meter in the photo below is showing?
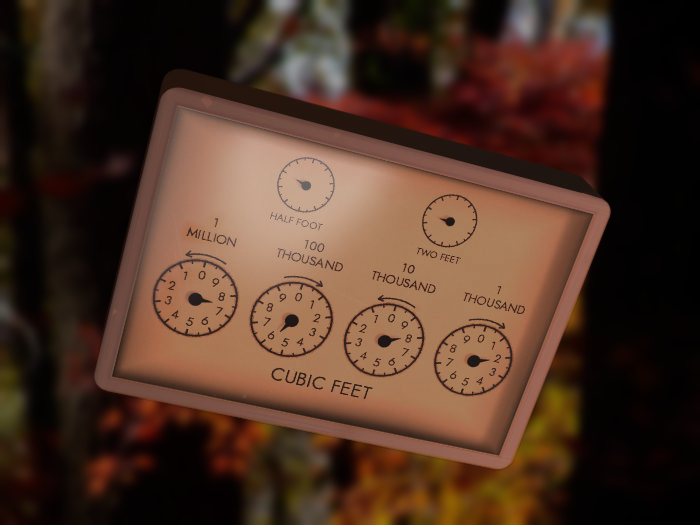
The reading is 758200 ft³
